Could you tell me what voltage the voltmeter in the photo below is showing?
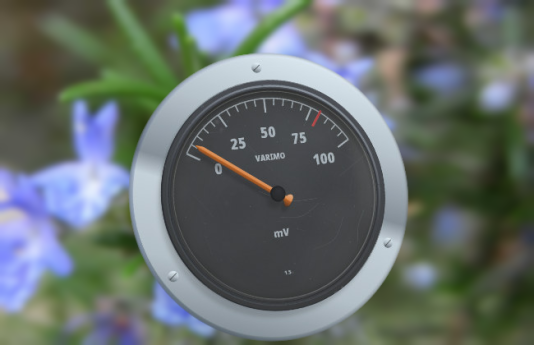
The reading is 5 mV
